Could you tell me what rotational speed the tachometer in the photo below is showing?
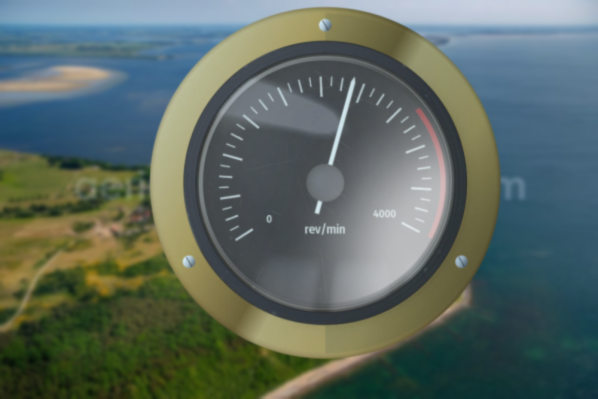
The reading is 2300 rpm
